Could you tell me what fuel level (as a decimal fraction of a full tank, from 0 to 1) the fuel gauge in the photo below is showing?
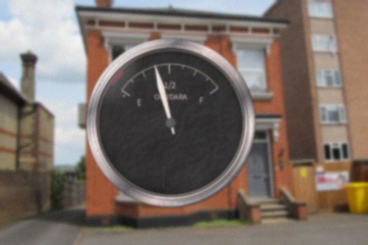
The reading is 0.375
